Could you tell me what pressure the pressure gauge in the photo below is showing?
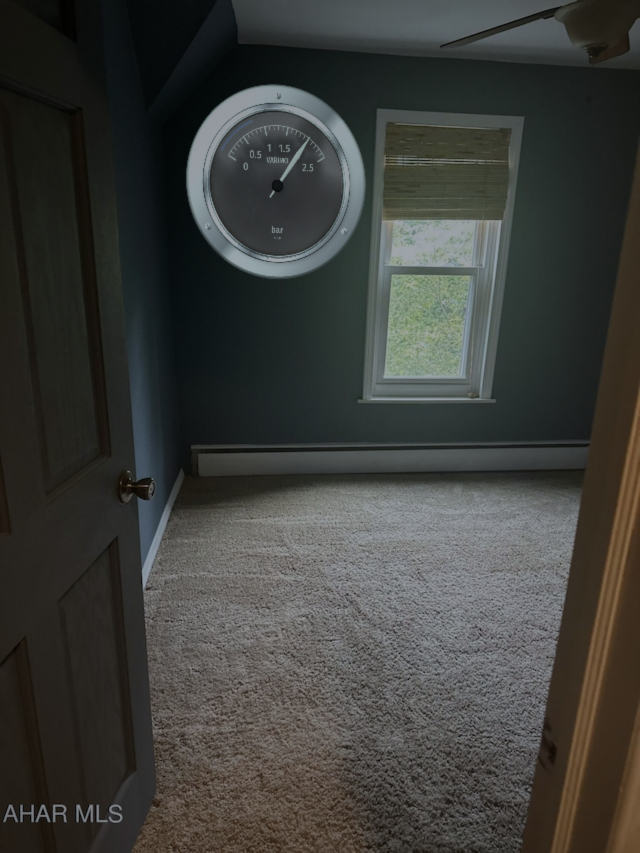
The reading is 2 bar
